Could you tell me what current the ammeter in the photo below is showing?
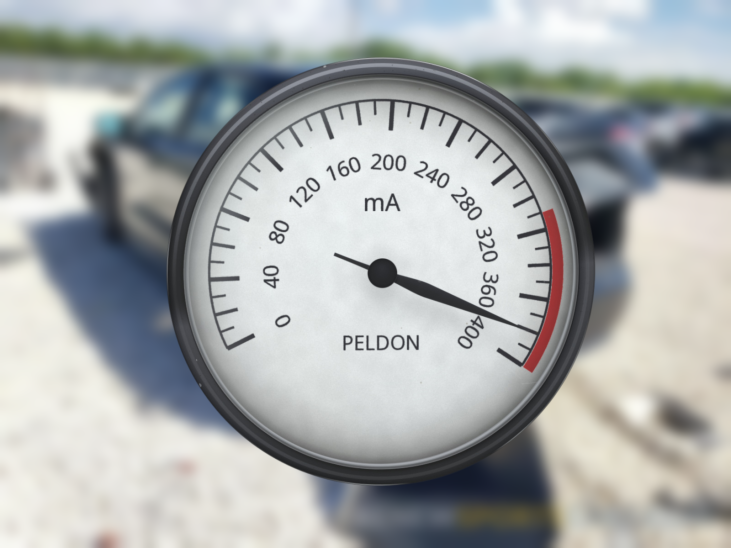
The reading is 380 mA
